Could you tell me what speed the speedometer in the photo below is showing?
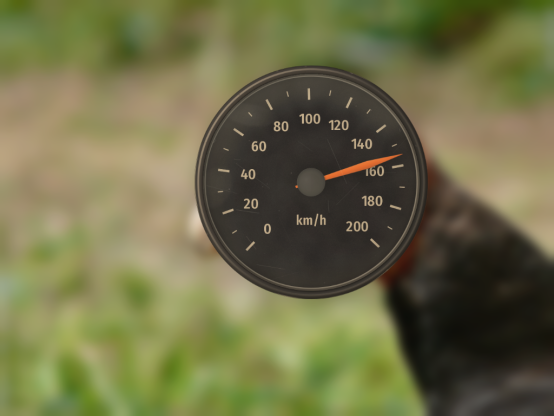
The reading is 155 km/h
